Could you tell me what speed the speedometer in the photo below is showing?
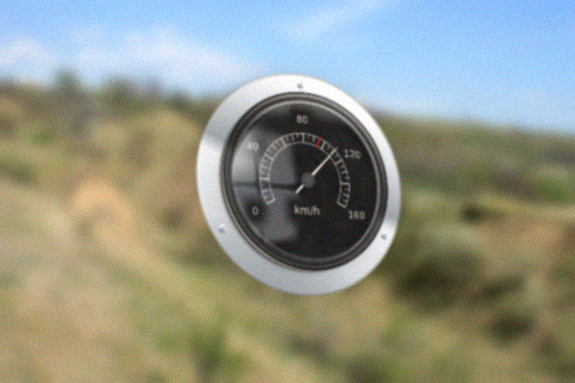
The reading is 110 km/h
